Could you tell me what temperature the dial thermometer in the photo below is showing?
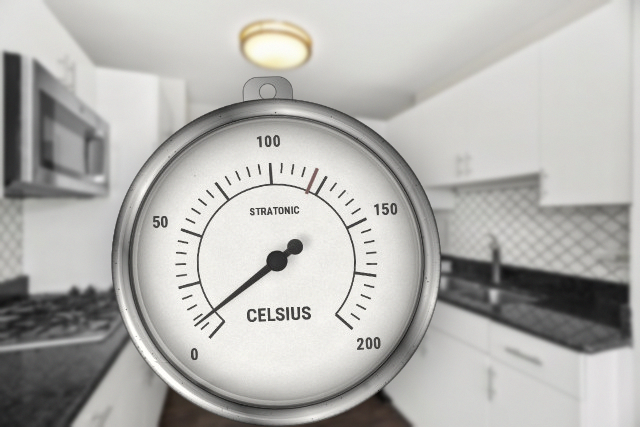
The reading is 7.5 °C
